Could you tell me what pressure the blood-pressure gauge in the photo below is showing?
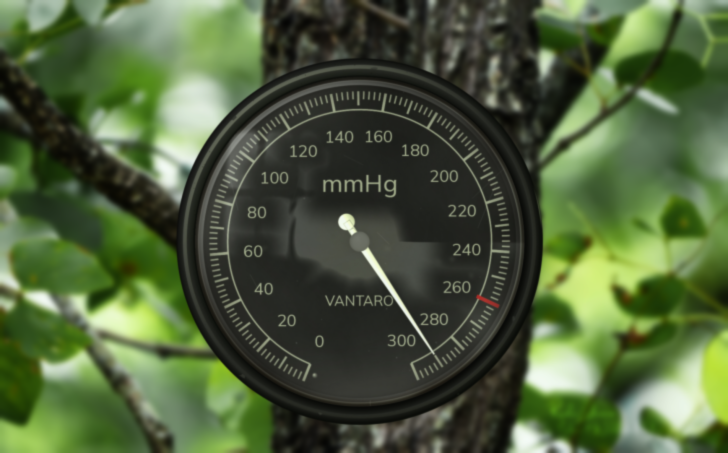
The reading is 290 mmHg
